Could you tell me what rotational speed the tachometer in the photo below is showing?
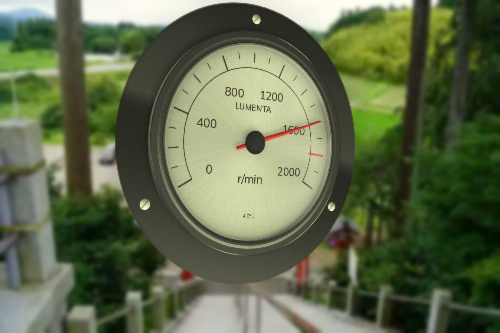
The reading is 1600 rpm
